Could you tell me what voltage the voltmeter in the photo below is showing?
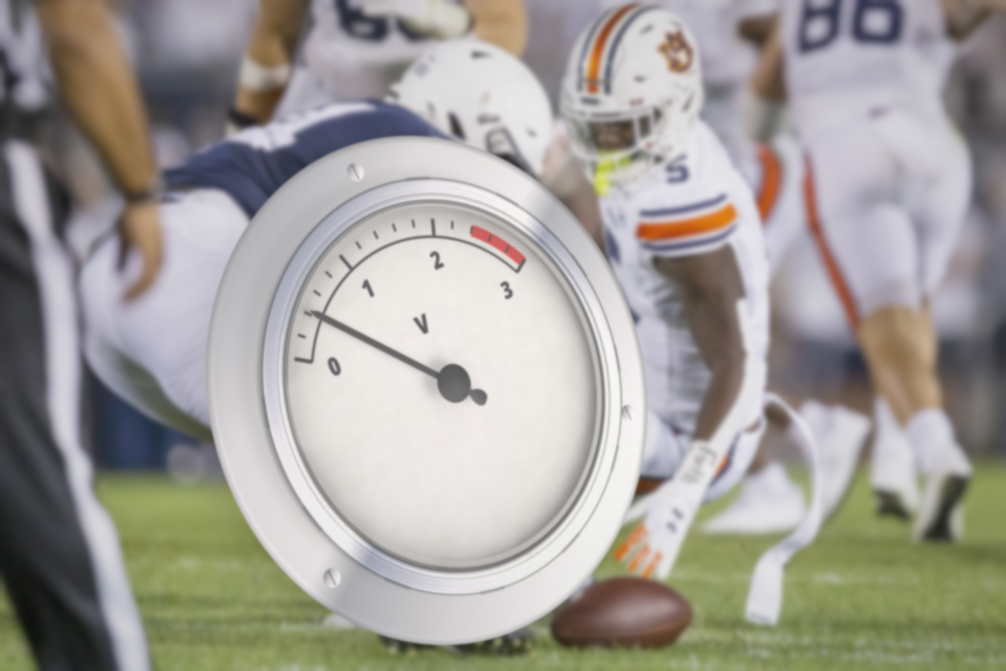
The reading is 0.4 V
